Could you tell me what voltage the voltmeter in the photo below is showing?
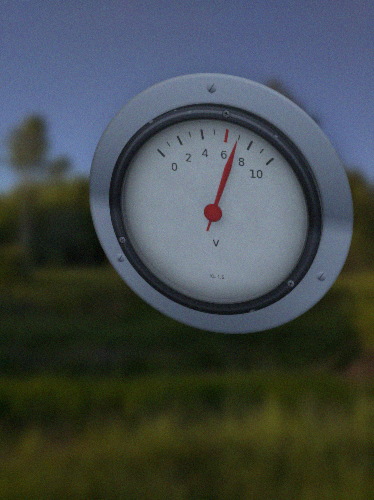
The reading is 7 V
